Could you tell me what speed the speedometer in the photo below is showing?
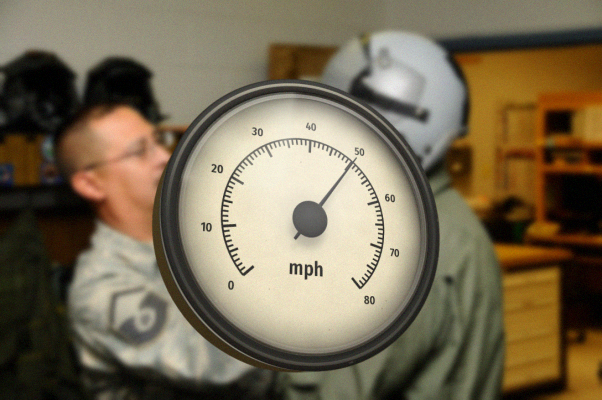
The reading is 50 mph
